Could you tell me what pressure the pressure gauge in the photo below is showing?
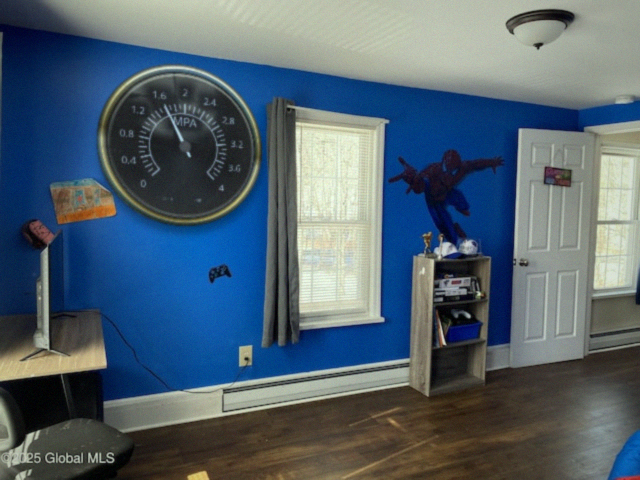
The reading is 1.6 MPa
